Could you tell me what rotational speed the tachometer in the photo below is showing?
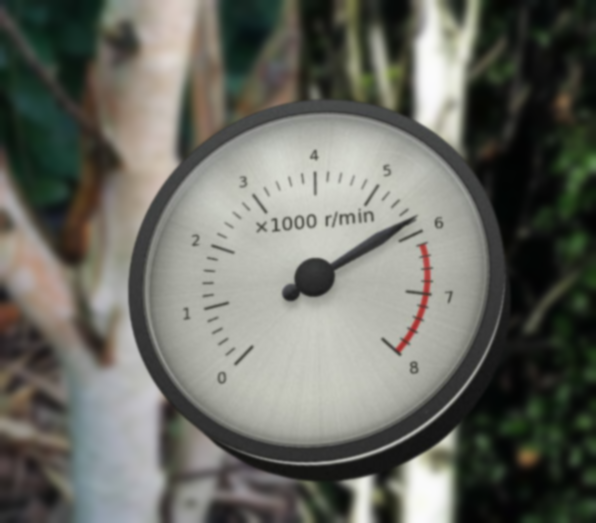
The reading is 5800 rpm
